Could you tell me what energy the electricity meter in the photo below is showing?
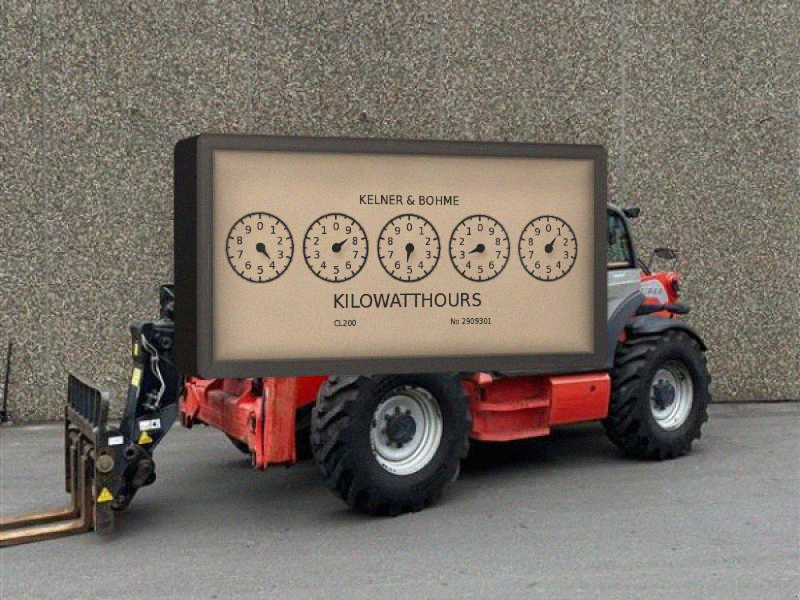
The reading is 38531 kWh
